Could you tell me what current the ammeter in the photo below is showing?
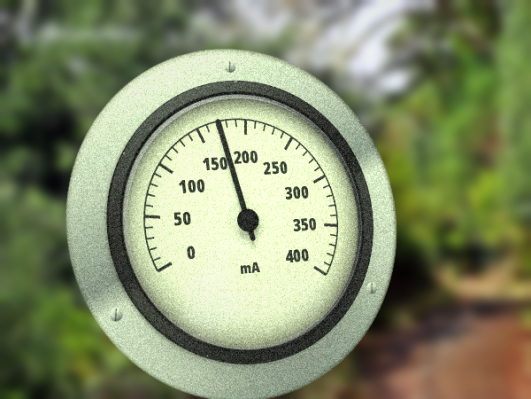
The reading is 170 mA
